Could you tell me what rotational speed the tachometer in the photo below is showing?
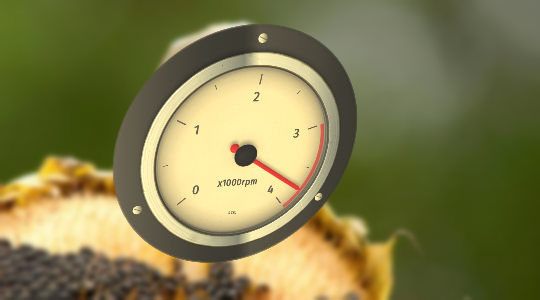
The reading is 3750 rpm
